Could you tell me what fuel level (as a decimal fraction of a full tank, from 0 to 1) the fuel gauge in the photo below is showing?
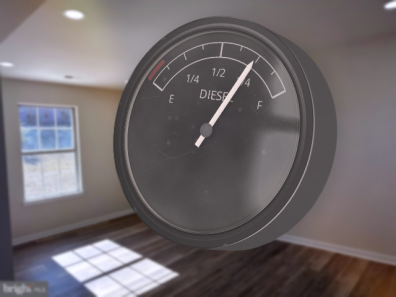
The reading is 0.75
